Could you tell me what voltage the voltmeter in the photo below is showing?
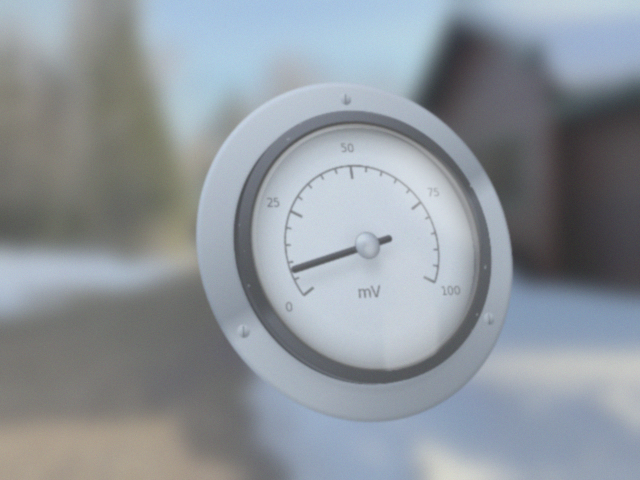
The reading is 7.5 mV
